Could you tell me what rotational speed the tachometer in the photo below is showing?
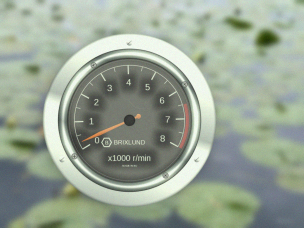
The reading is 250 rpm
